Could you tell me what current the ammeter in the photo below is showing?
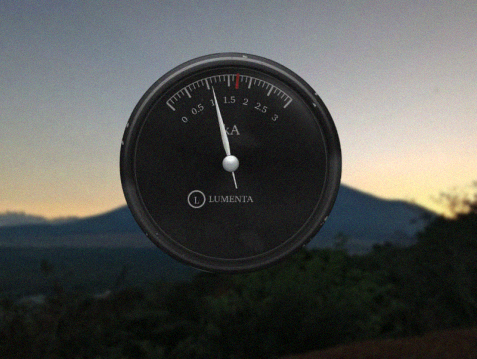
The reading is 1.1 kA
